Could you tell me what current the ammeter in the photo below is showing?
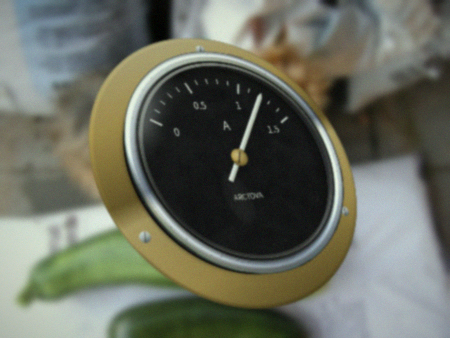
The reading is 1.2 A
